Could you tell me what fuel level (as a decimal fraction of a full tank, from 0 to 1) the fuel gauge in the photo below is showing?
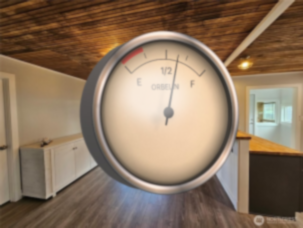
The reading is 0.625
